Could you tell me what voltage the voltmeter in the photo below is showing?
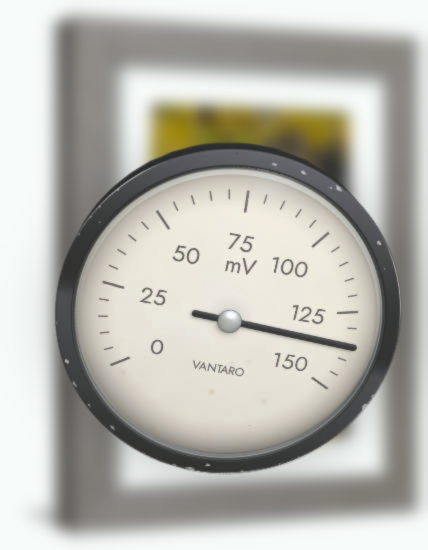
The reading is 135 mV
